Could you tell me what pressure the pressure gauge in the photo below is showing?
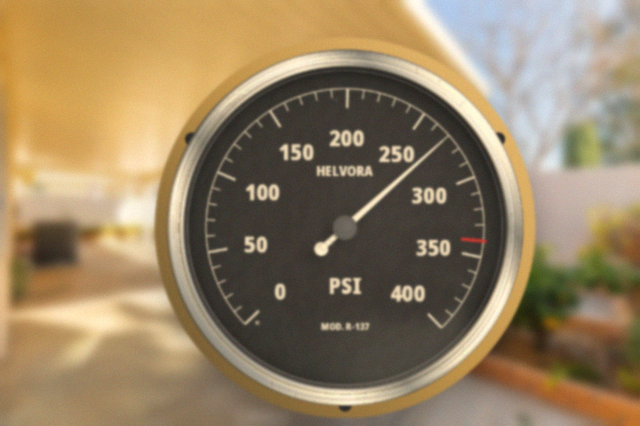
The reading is 270 psi
